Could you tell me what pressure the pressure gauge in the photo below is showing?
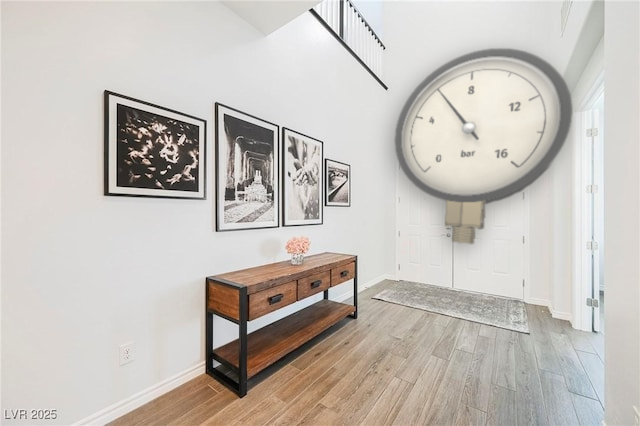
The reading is 6 bar
